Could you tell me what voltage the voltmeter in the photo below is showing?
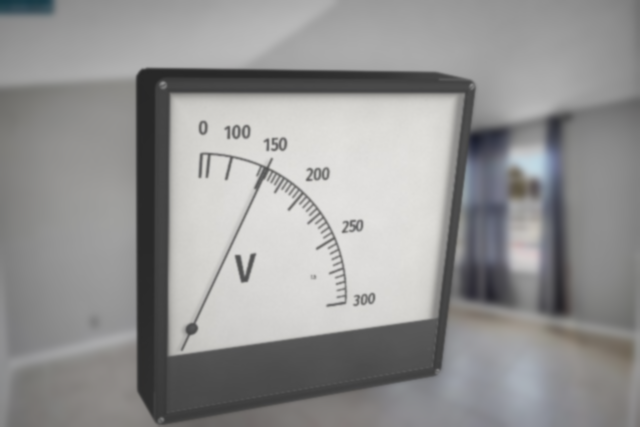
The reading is 150 V
